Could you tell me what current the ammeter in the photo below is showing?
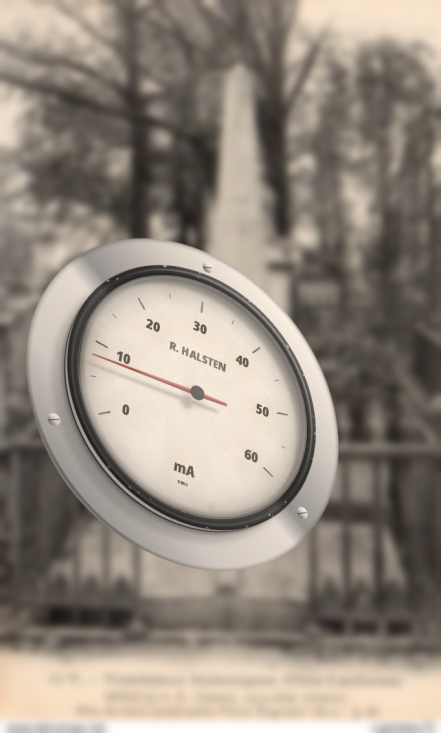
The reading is 7.5 mA
